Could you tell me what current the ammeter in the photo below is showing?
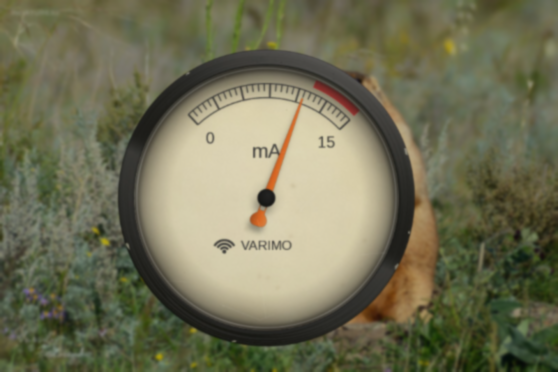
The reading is 10.5 mA
